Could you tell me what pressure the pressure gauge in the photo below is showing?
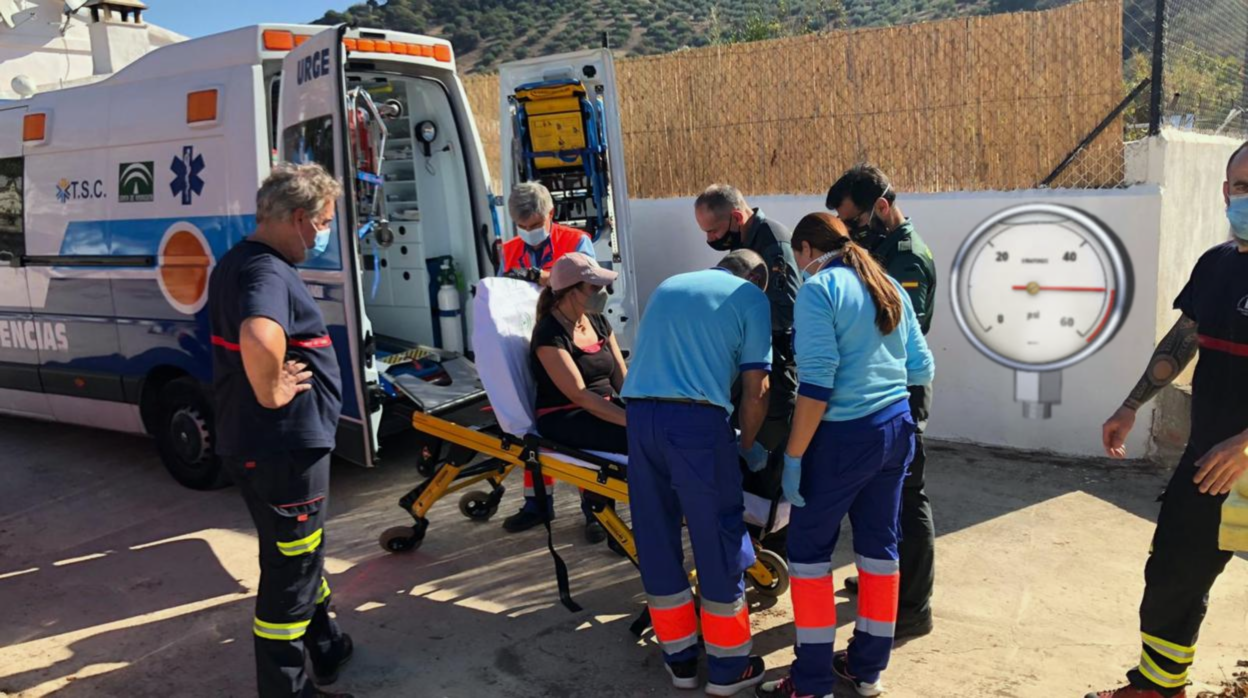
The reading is 50 psi
